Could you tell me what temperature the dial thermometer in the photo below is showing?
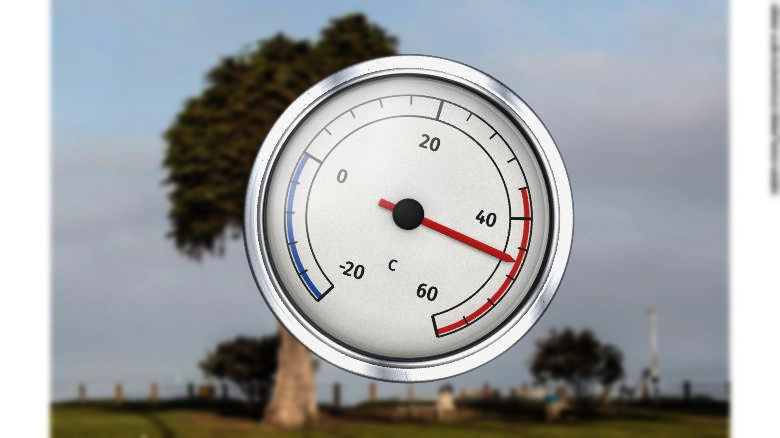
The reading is 46 °C
